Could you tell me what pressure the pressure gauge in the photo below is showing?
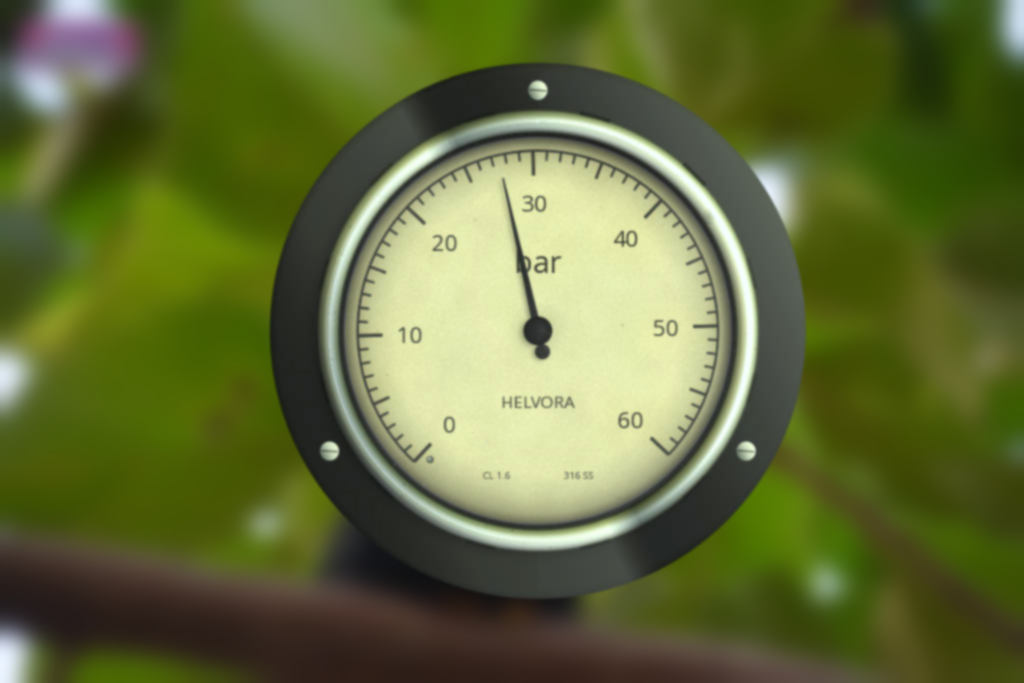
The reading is 27.5 bar
